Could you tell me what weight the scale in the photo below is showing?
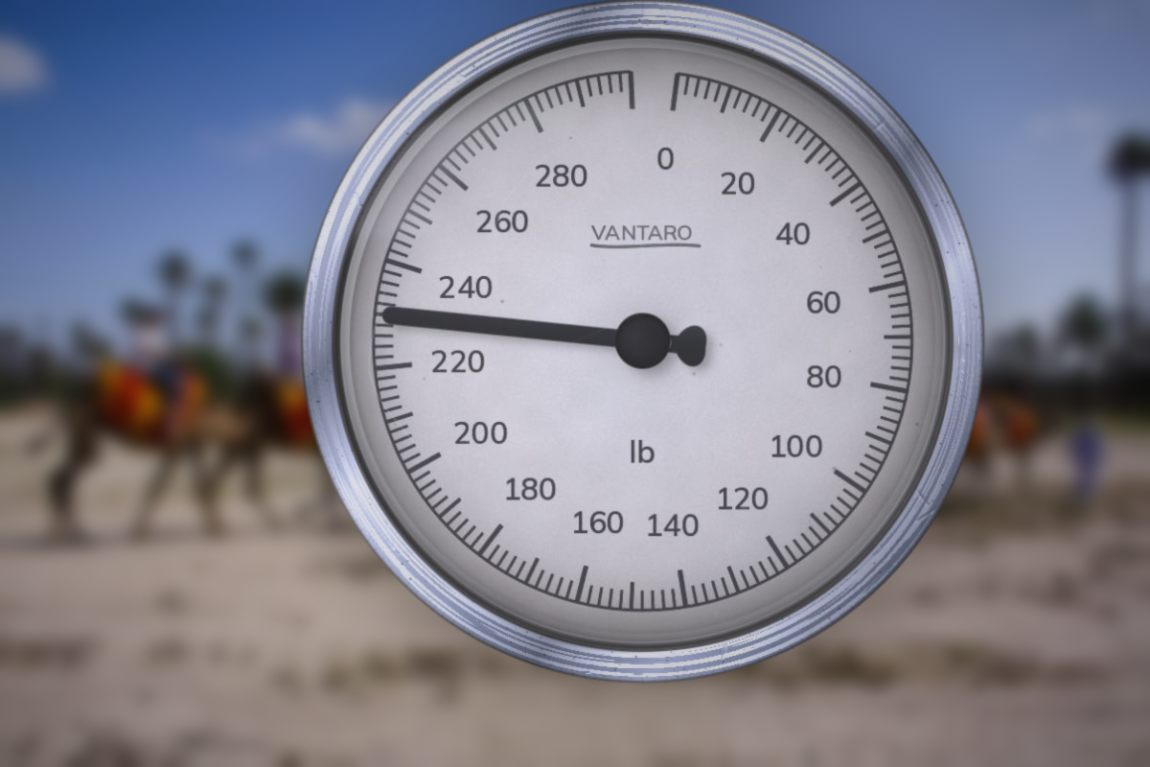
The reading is 230 lb
